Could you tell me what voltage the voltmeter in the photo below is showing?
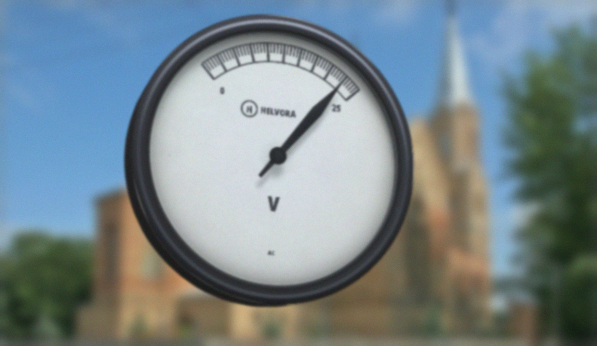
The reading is 22.5 V
